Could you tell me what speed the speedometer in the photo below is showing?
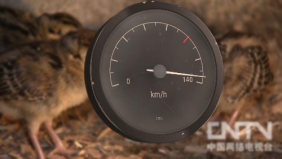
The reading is 135 km/h
